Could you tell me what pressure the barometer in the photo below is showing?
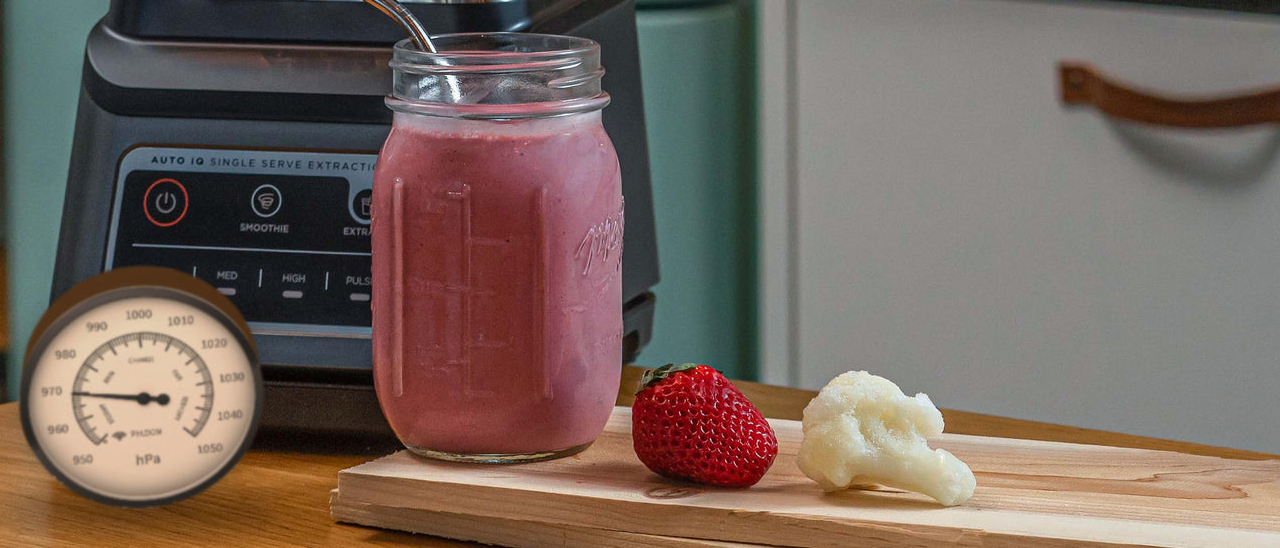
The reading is 970 hPa
